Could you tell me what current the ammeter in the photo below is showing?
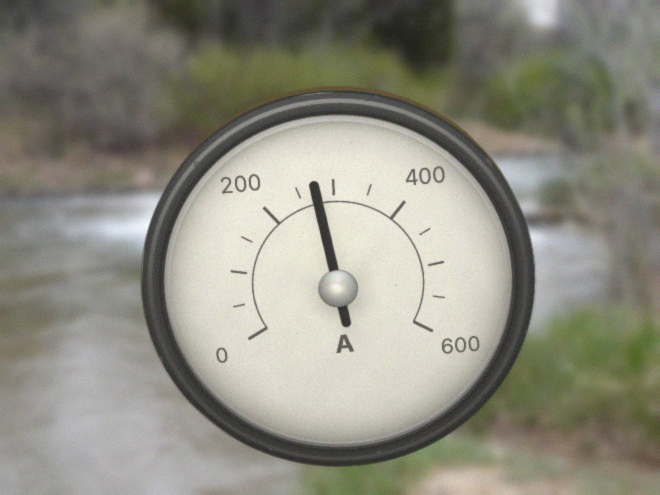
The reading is 275 A
